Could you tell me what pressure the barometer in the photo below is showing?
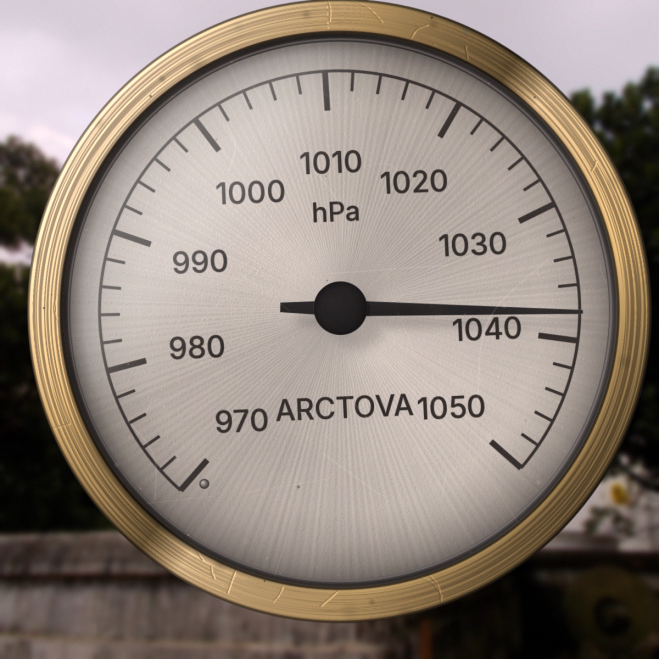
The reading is 1038 hPa
